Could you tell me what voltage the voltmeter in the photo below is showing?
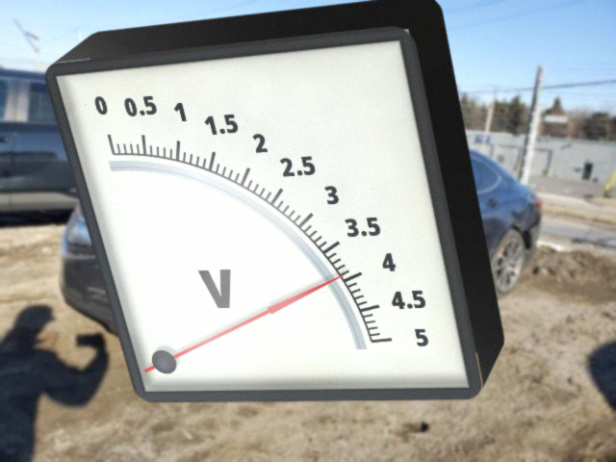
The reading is 3.9 V
